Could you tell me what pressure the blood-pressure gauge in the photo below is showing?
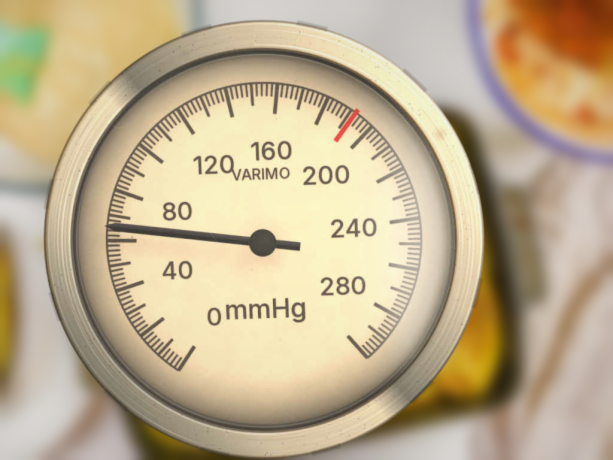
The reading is 66 mmHg
